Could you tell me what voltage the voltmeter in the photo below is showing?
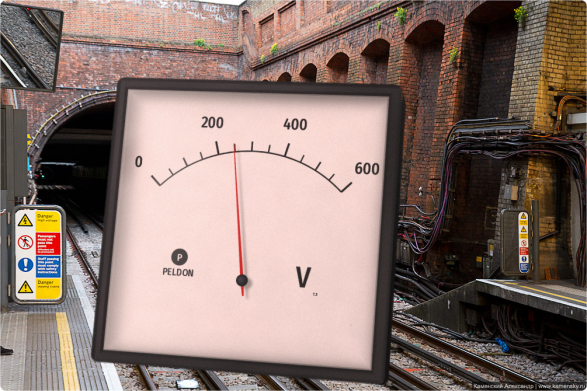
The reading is 250 V
